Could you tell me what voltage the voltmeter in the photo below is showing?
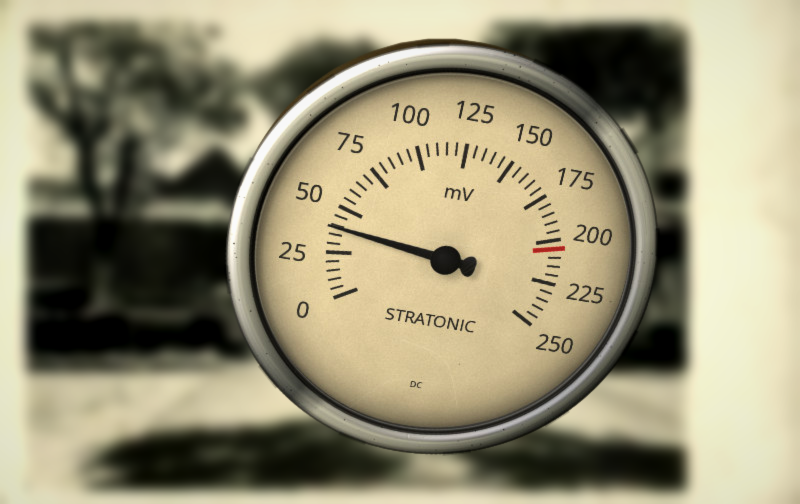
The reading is 40 mV
